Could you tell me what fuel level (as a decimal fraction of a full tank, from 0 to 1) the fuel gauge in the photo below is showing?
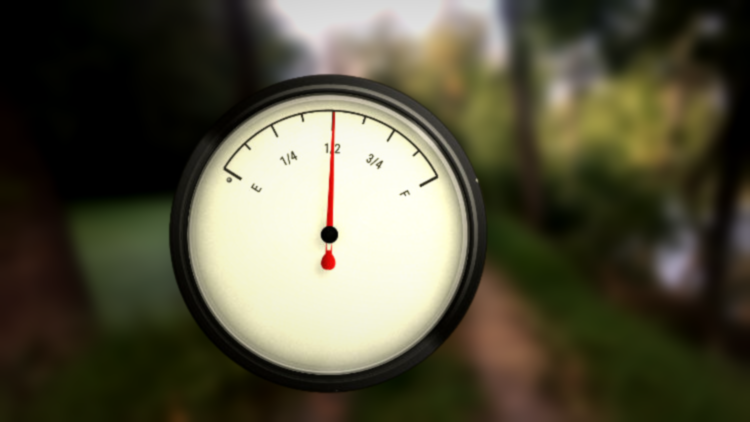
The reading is 0.5
